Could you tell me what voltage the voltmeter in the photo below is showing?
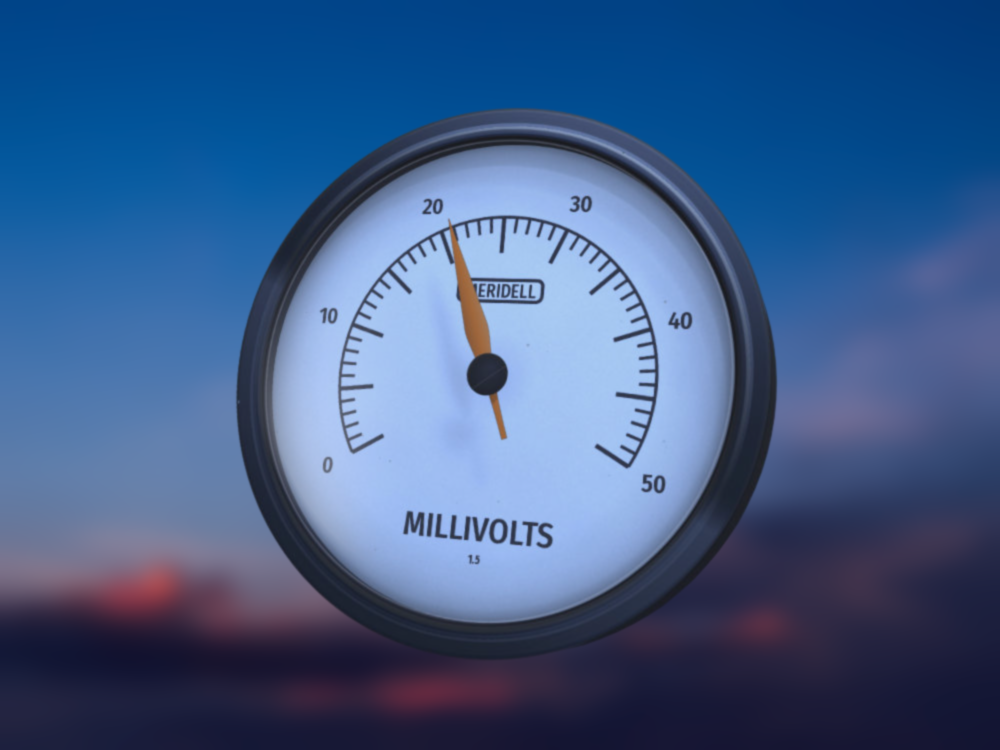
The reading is 21 mV
